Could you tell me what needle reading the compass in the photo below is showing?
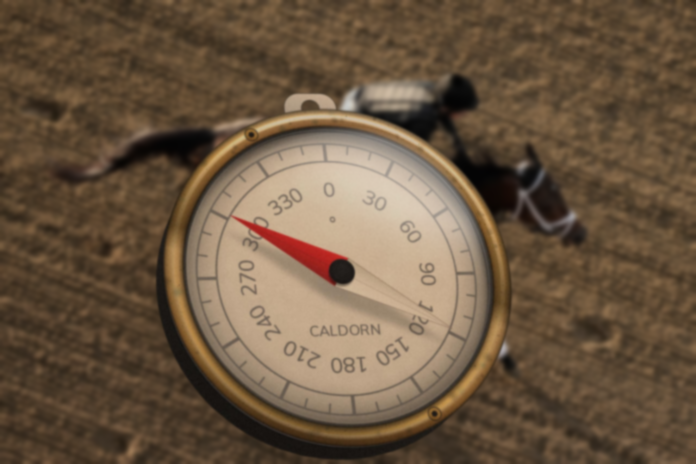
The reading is 300 °
